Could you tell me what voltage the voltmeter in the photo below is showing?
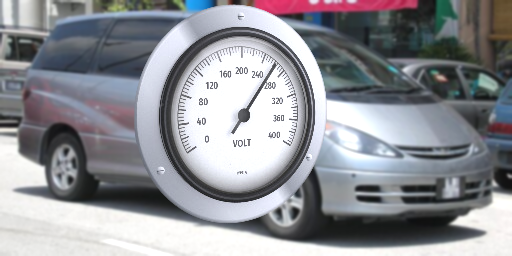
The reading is 260 V
